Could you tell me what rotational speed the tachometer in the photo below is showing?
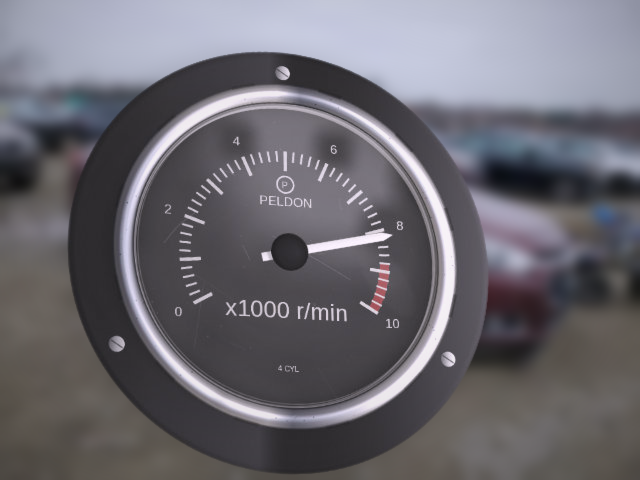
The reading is 8200 rpm
